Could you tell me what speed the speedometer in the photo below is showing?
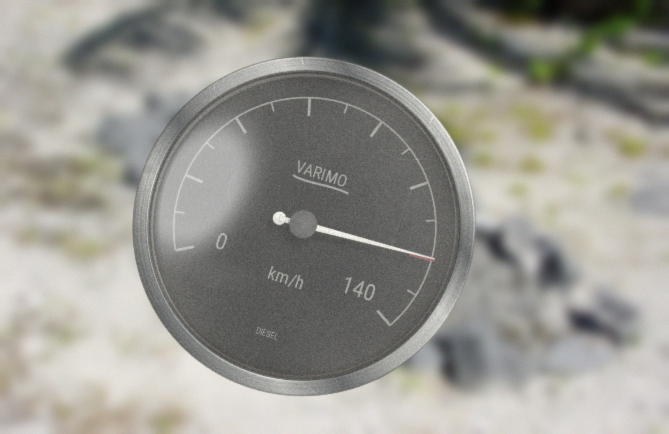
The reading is 120 km/h
